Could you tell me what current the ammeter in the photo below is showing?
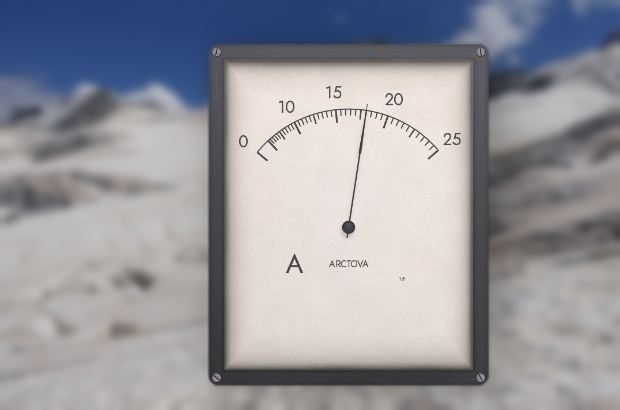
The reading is 18 A
